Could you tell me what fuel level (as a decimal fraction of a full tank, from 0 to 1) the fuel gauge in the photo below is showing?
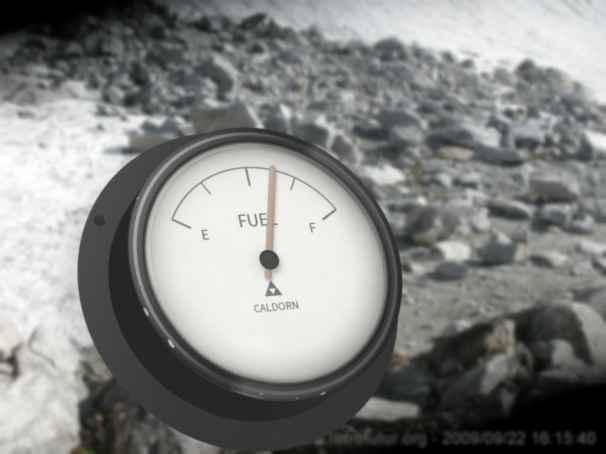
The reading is 0.625
